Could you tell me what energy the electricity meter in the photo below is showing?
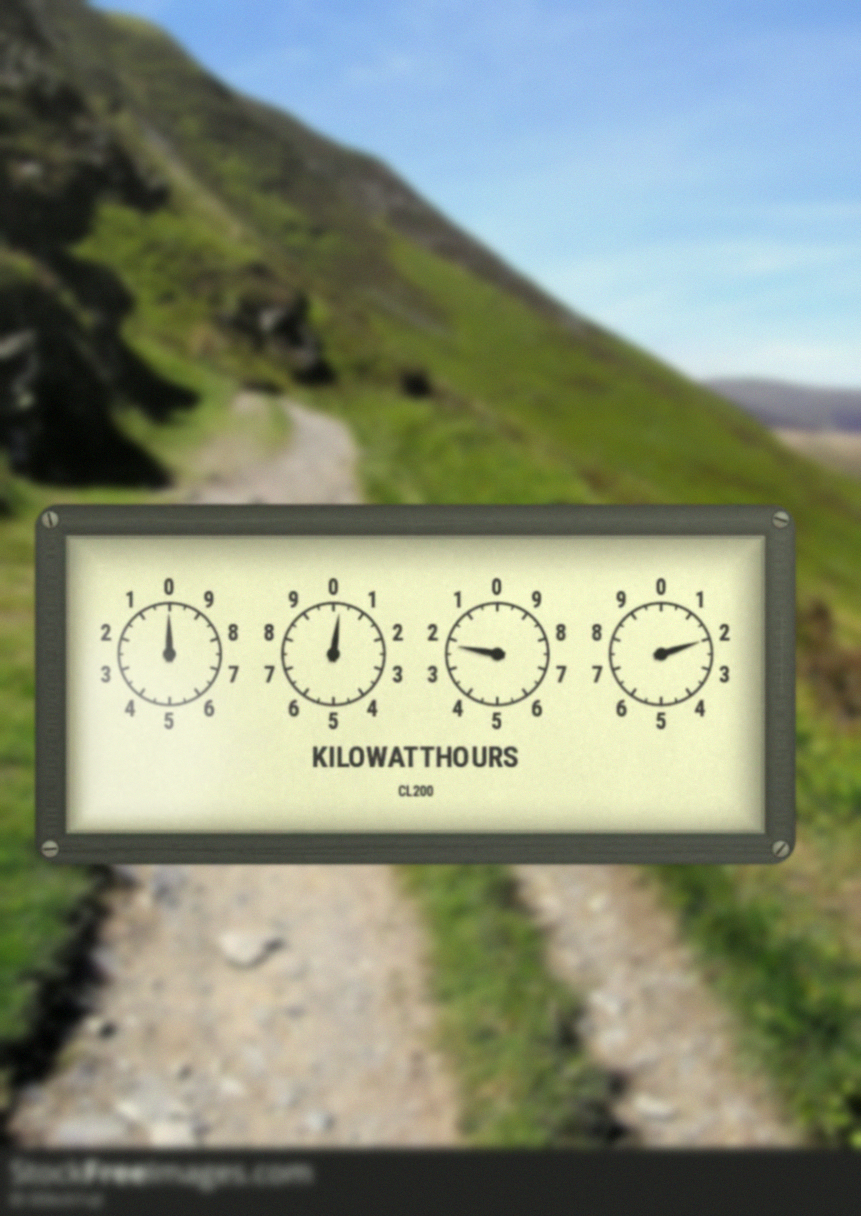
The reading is 22 kWh
